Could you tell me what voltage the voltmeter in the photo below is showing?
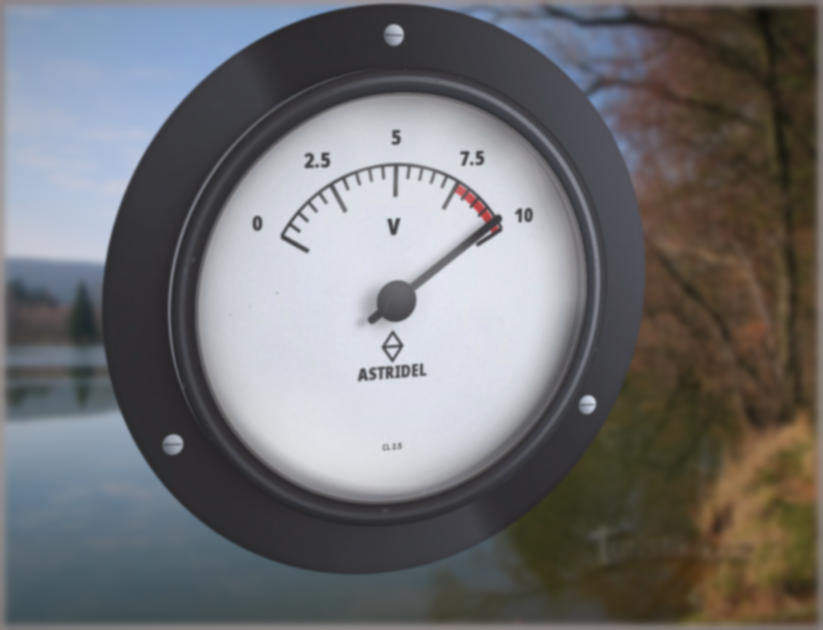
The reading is 9.5 V
